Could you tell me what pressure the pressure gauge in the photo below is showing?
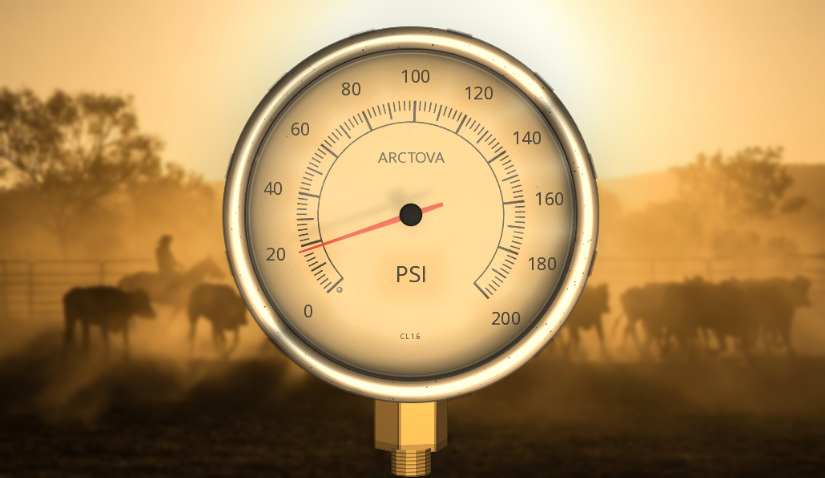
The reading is 18 psi
